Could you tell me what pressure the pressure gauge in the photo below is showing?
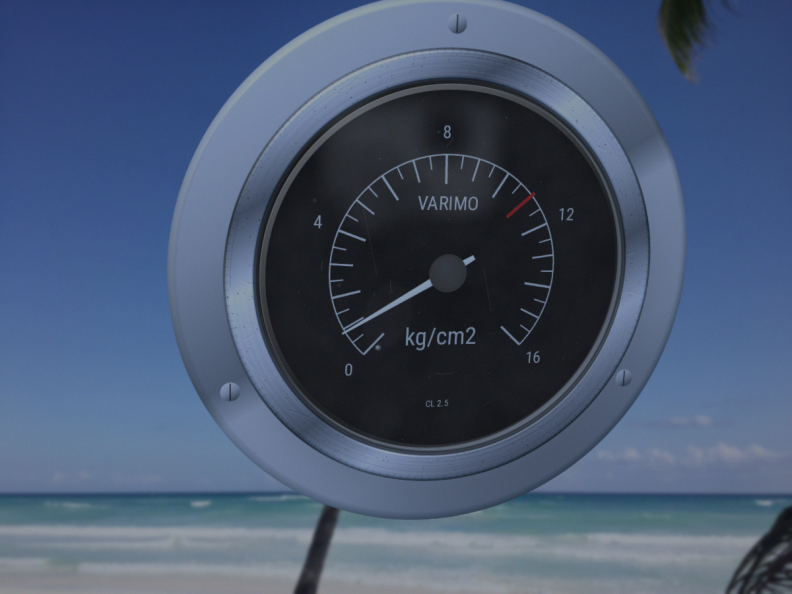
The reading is 1 kg/cm²
